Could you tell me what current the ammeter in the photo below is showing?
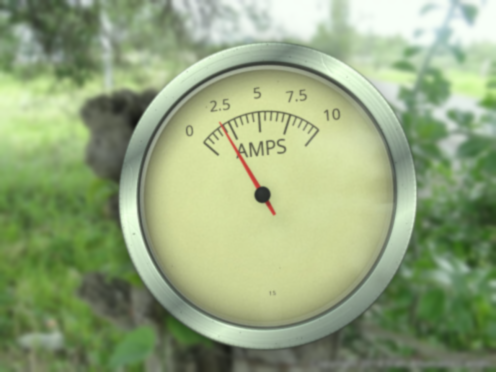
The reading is 2 A
